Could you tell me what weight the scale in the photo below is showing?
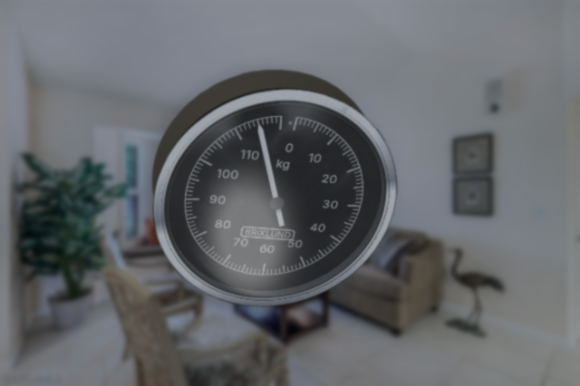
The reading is 115 kg
